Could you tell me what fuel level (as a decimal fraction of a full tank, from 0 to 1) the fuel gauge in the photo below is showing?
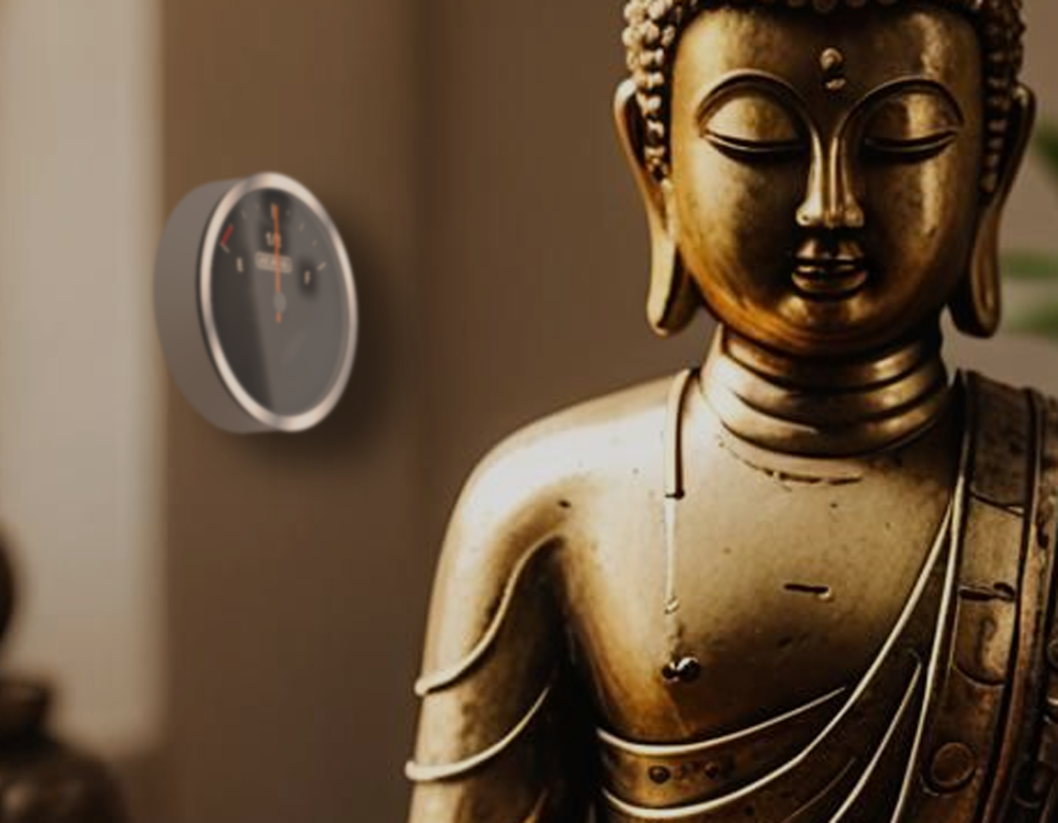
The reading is 0.5
